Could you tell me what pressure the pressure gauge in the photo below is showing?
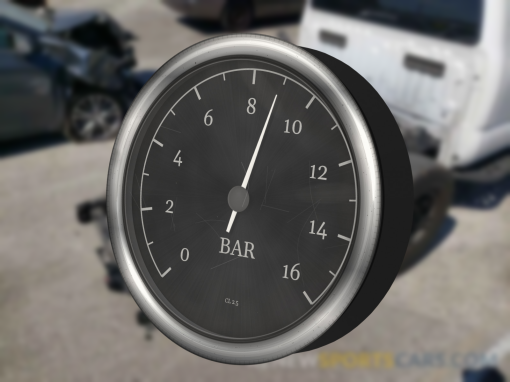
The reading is 9 bar
